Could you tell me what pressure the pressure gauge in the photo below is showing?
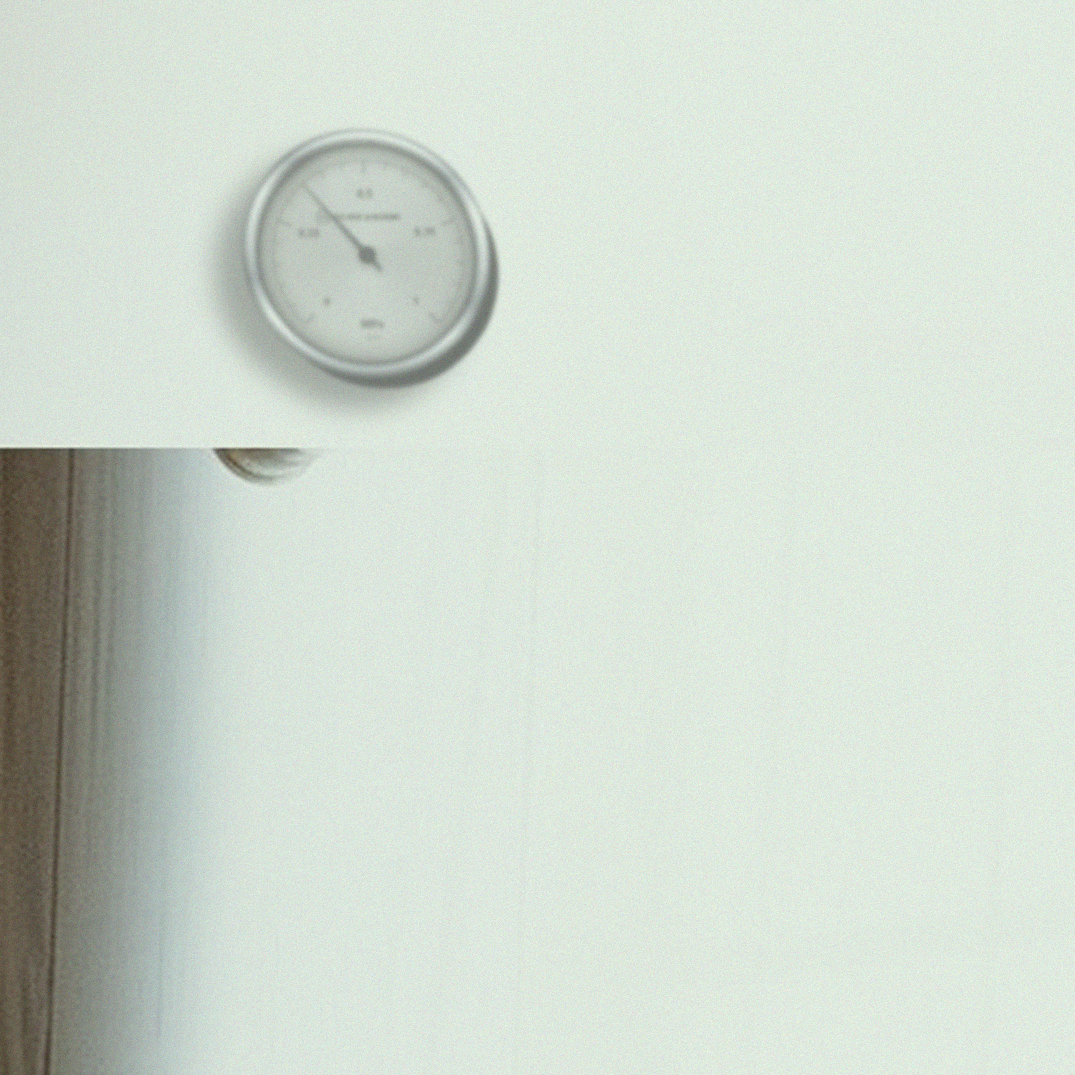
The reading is 0.35 MPa
